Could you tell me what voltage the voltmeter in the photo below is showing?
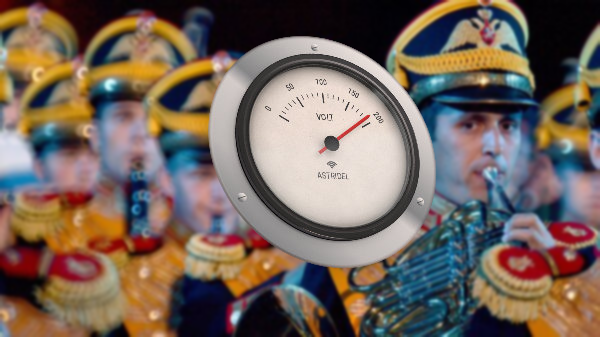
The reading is 190 V
